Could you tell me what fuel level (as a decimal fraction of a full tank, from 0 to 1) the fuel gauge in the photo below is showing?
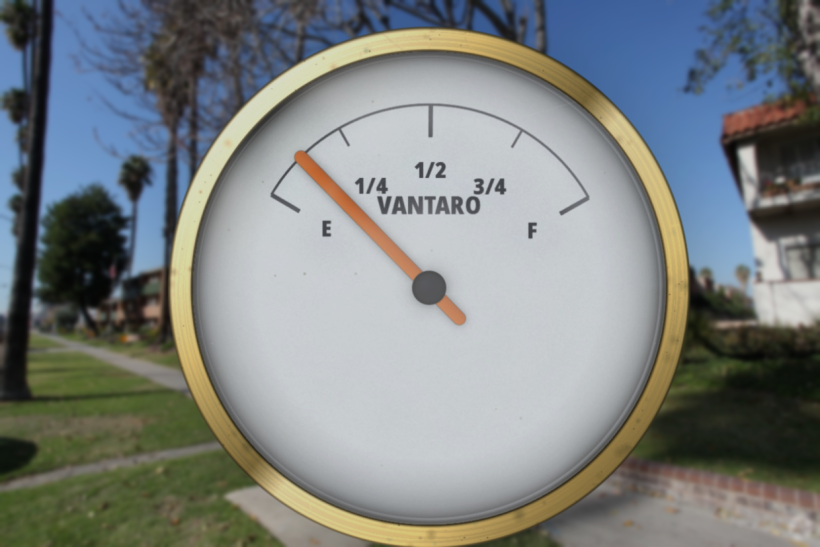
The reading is 0.125
